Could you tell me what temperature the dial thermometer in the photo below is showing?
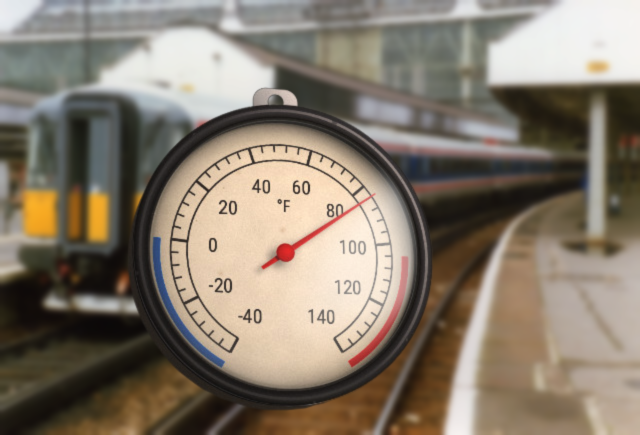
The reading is 84 °F
